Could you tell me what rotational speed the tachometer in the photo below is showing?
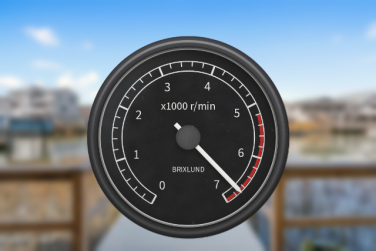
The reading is 6700 rpm
